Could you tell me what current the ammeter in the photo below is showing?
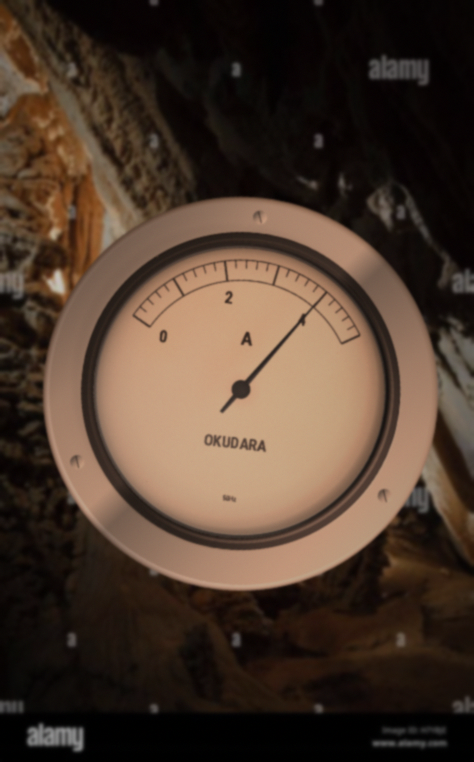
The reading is 4 A
